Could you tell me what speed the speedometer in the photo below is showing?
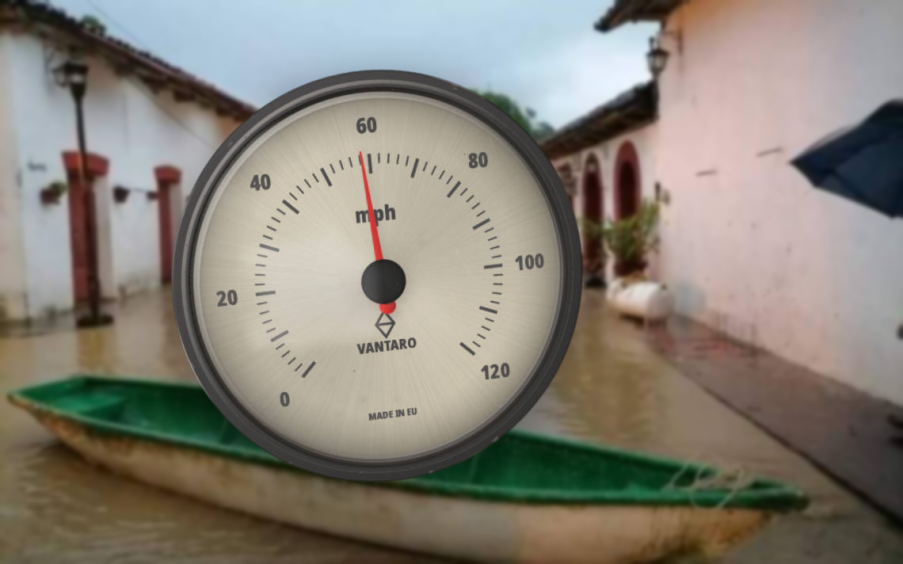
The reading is 58 mph
